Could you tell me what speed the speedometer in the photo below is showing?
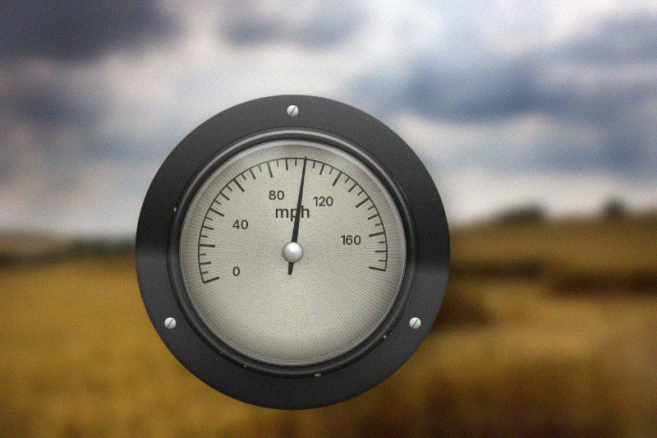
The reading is 100 mph
